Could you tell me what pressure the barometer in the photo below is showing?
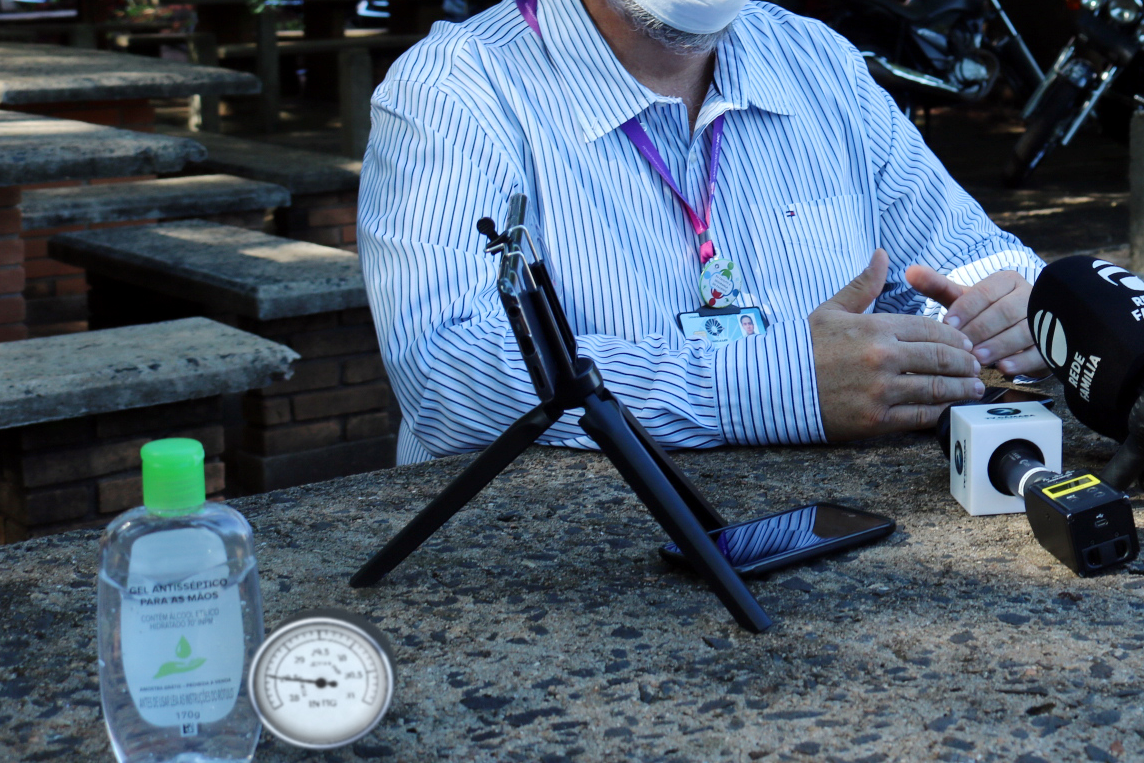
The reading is 28.5 inHg
